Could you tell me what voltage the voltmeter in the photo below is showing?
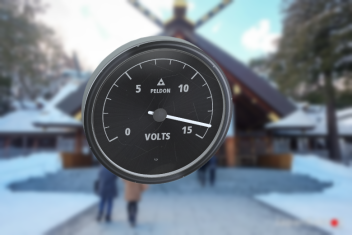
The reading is 14 V
